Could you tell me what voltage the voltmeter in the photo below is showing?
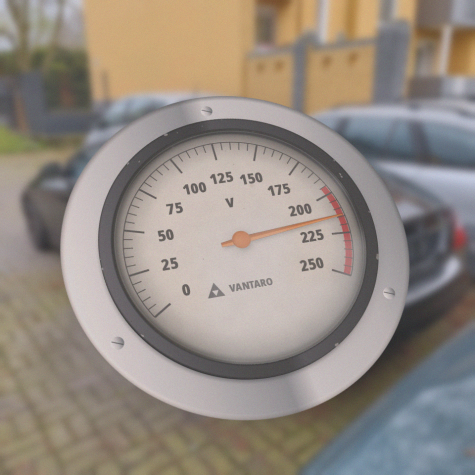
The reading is 215 V
